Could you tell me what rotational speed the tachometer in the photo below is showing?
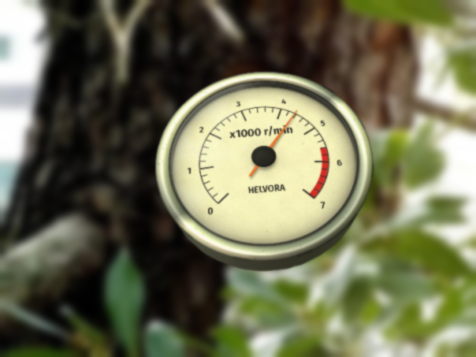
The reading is 4400 rpm
